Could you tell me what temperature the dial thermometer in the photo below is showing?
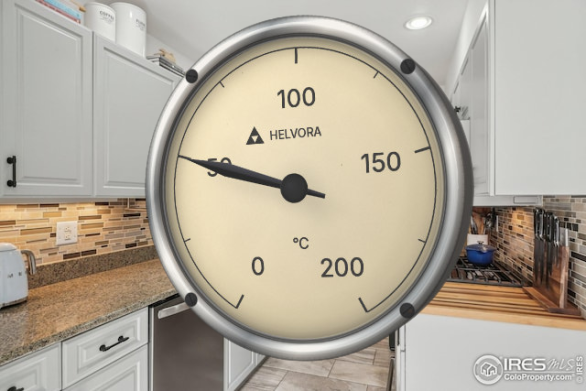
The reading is 50 °C
